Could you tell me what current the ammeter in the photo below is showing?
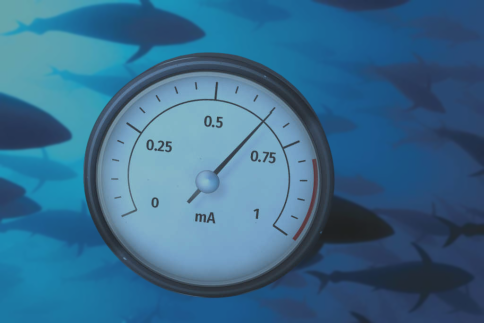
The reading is 0.65 mA
